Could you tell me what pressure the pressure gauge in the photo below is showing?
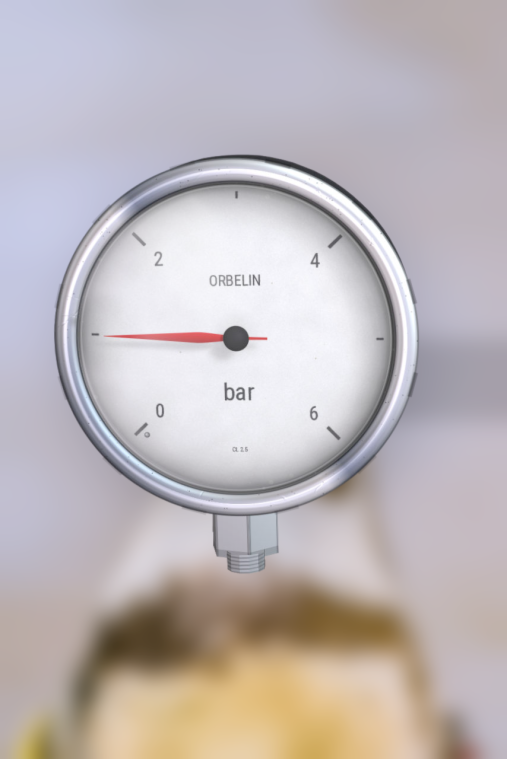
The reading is 1 bar
